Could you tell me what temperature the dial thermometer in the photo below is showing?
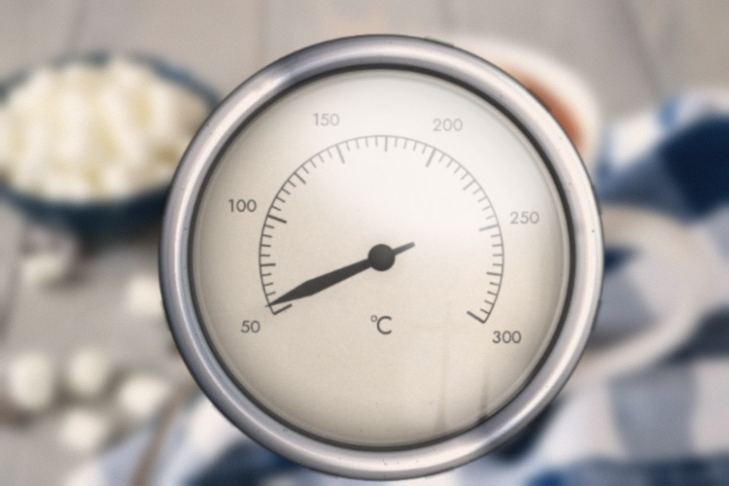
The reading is 55 °C
